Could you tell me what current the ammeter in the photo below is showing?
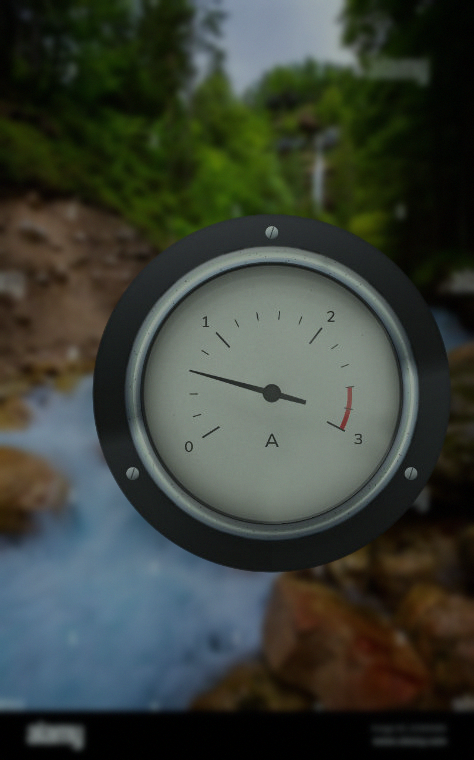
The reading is 0.6 A
